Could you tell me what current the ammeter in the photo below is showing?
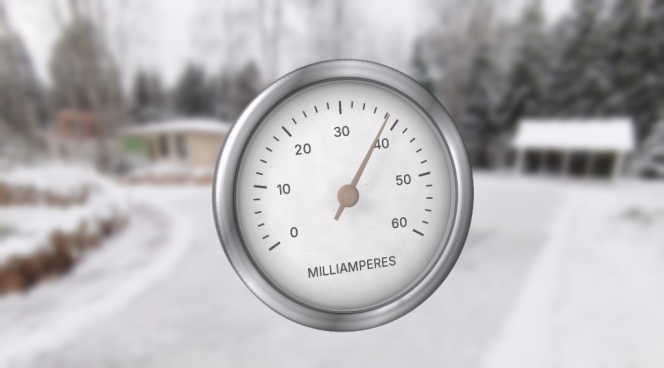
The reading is 38 mA
